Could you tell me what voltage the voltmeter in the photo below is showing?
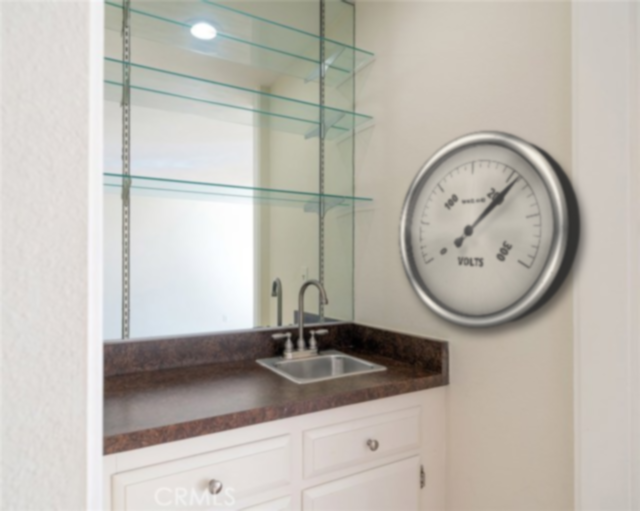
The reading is 210 V
